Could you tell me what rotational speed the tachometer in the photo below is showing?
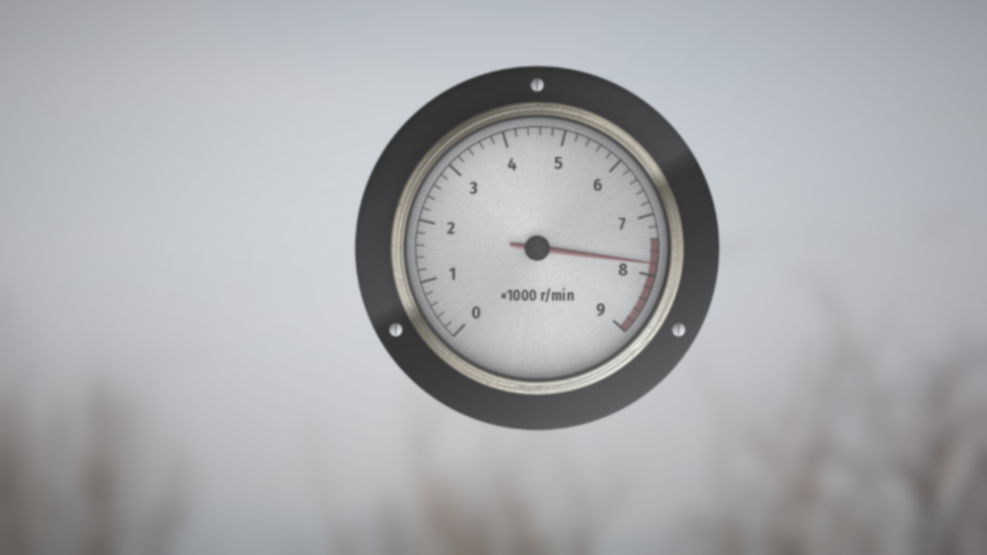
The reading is 7800 rpm
